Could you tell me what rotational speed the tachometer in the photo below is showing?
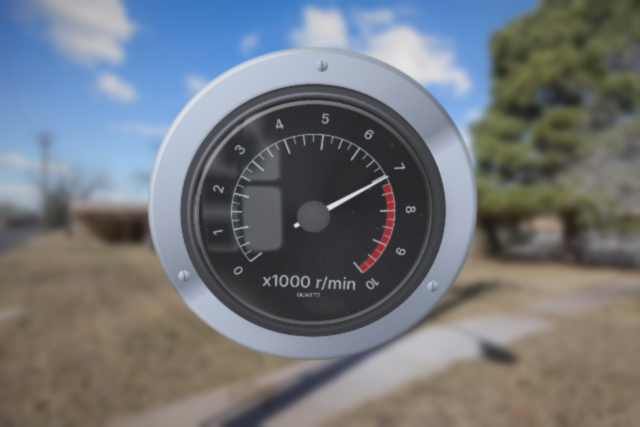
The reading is 7000 rpm
